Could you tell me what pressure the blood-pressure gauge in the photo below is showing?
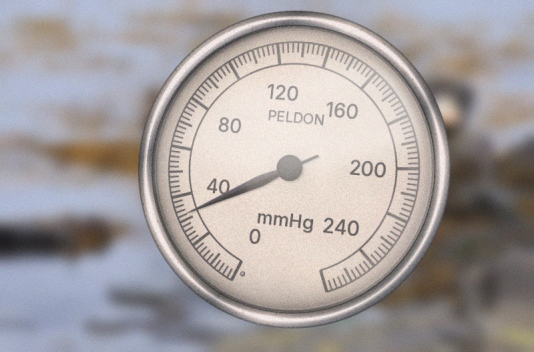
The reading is 32 mmHg
